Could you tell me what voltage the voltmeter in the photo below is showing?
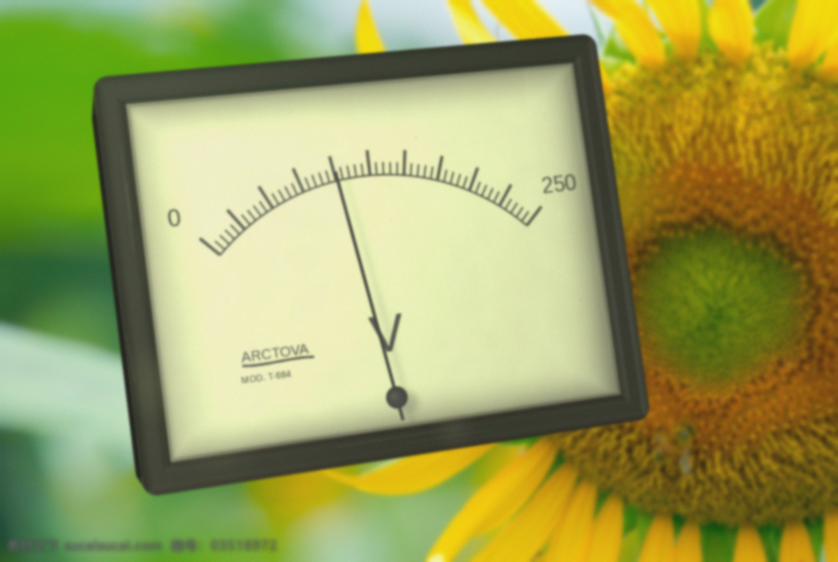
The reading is 100 V
